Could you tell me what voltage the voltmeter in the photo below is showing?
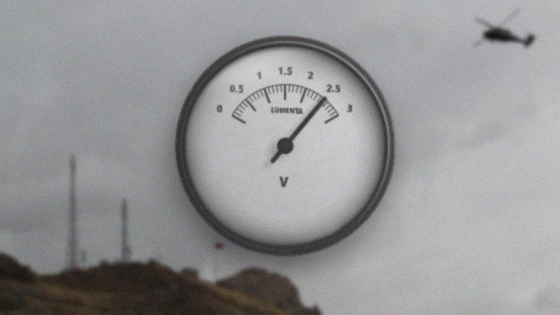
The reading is 2.5 V
